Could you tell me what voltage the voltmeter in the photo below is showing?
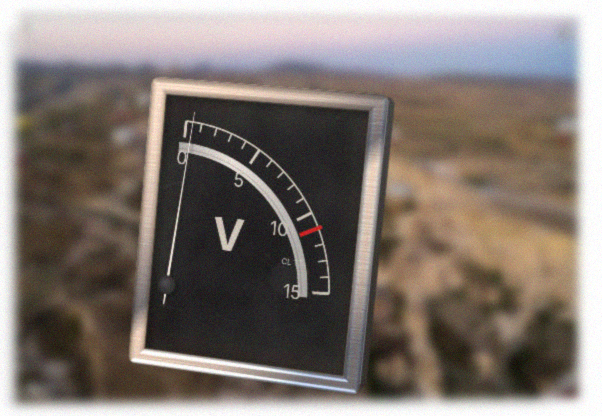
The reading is 0.5 V
